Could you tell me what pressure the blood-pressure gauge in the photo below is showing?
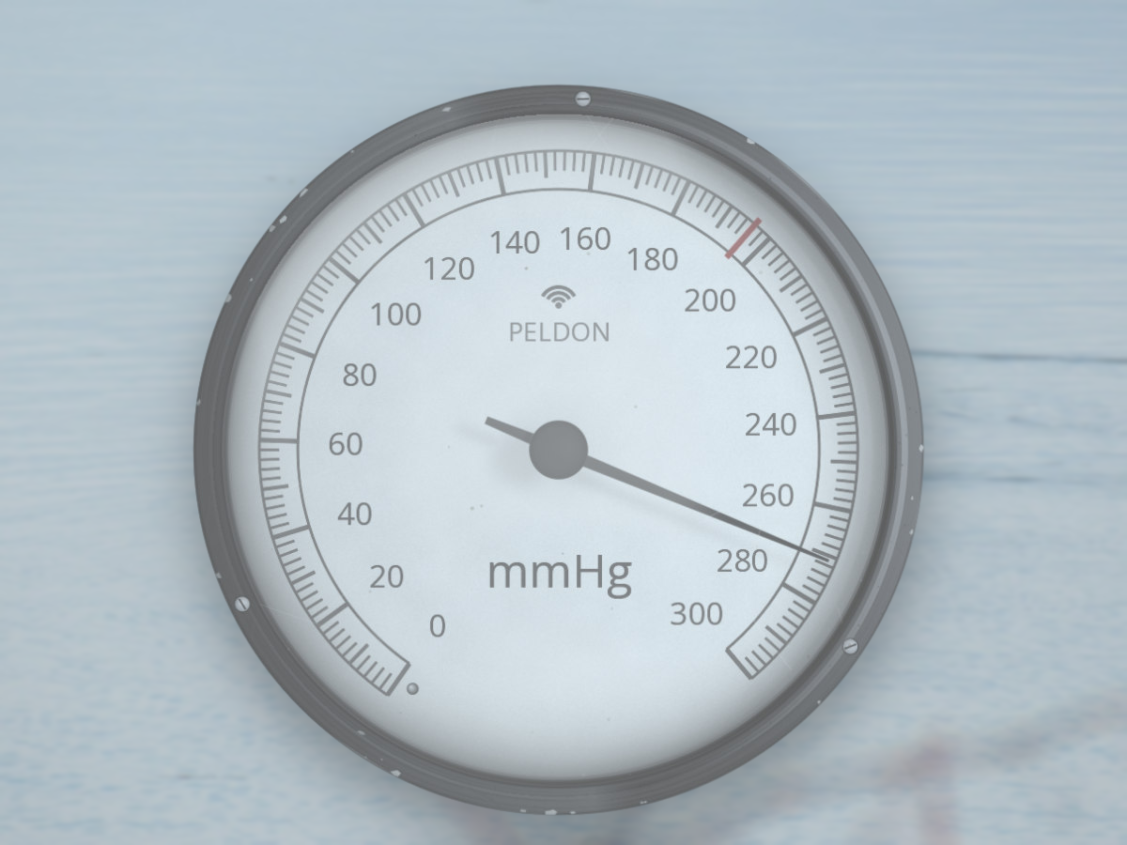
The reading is 271 mmHg
